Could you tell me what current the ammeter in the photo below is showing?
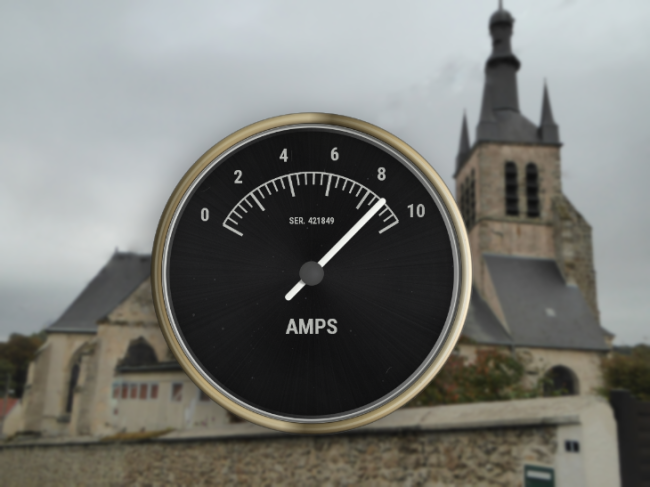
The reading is 8.8 A
